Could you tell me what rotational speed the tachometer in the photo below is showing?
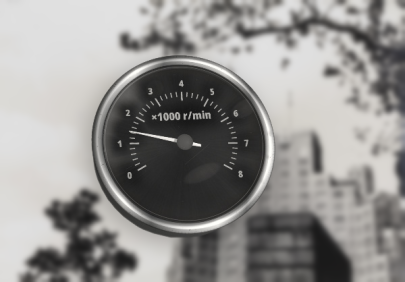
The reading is 1400 rpm
